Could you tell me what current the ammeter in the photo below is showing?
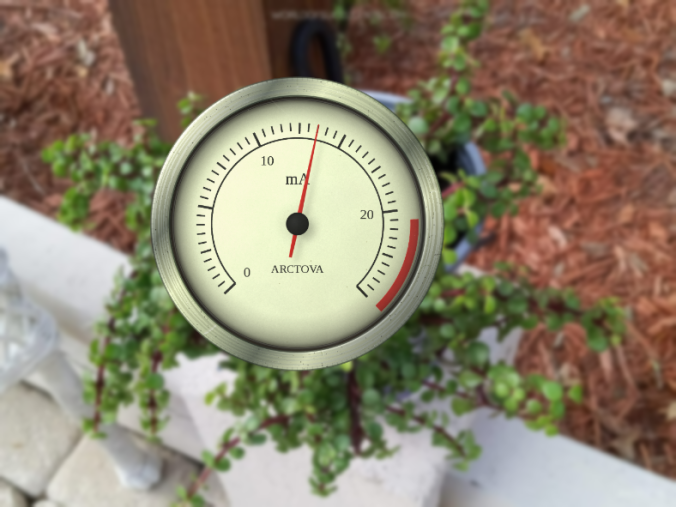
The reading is 13.5 mA
